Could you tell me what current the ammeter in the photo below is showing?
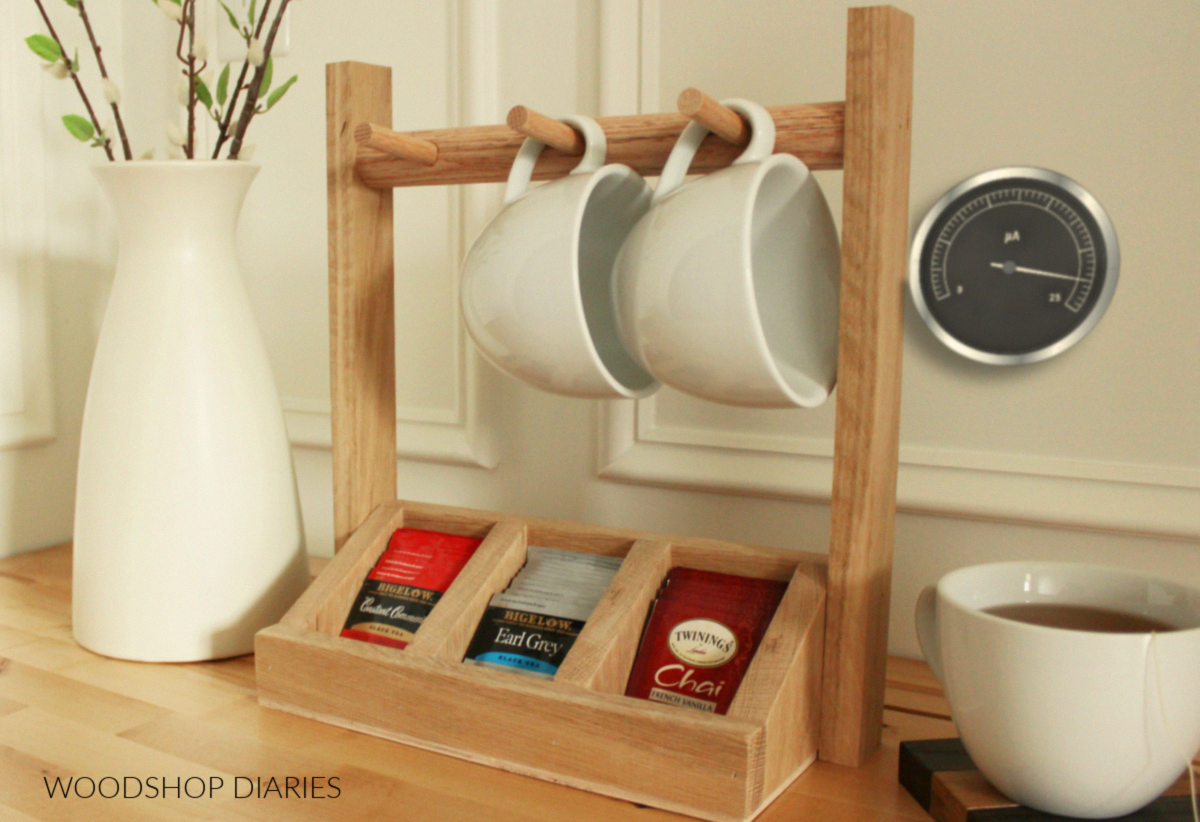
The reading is 22.5 µA
